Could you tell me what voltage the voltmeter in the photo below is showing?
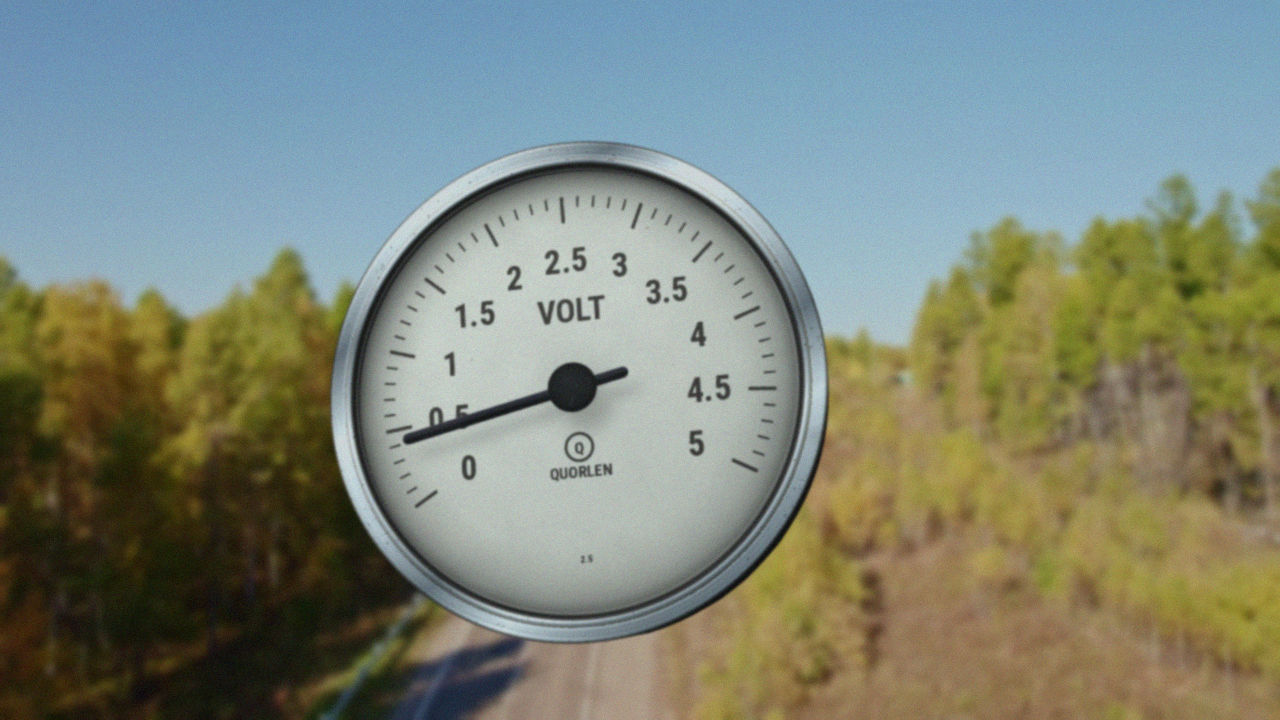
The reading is 0.4 V
